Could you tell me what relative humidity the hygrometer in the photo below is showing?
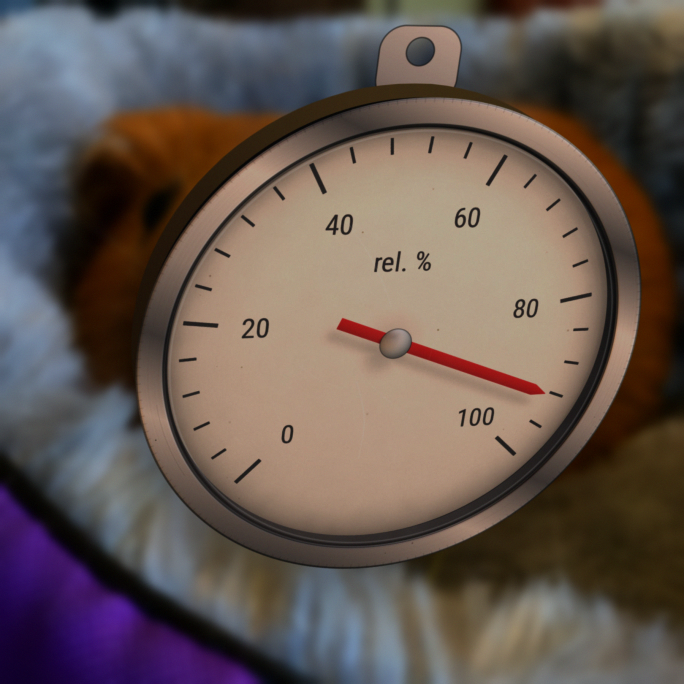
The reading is 92 %
